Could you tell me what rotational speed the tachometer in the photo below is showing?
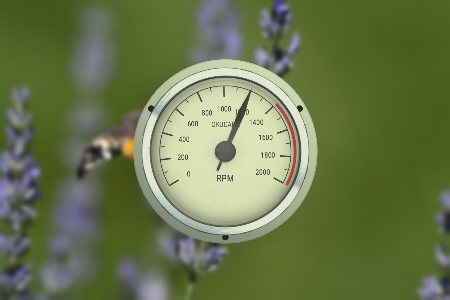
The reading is 1200 rpm
